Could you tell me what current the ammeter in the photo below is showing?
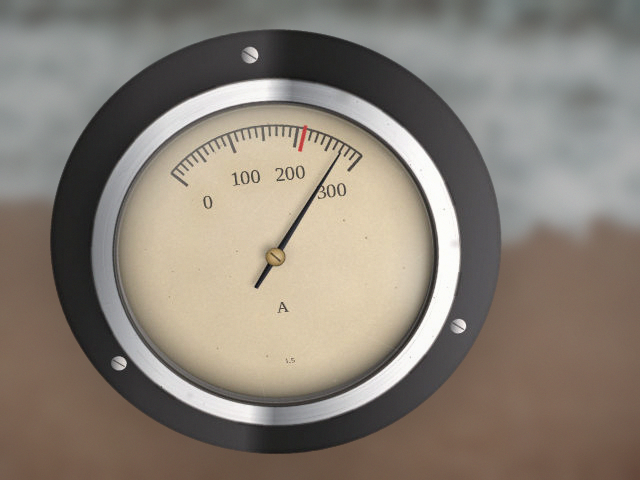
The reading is 270 A
